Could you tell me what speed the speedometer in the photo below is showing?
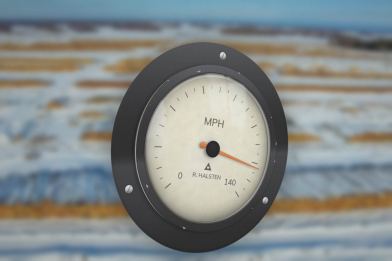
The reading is 122.5 mph
